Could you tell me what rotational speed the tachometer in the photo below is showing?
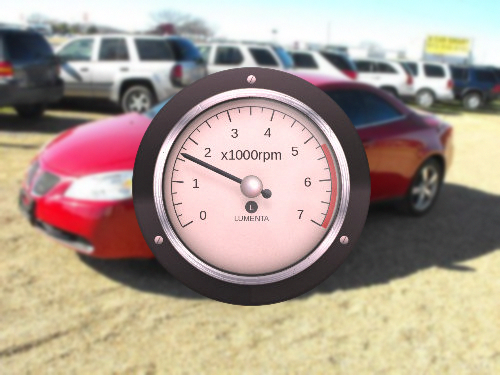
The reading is 1625 rpm
